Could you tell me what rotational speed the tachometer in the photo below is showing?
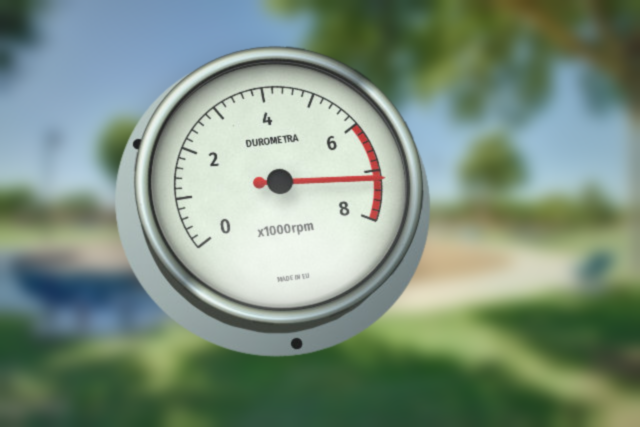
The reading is 7200 rpm
